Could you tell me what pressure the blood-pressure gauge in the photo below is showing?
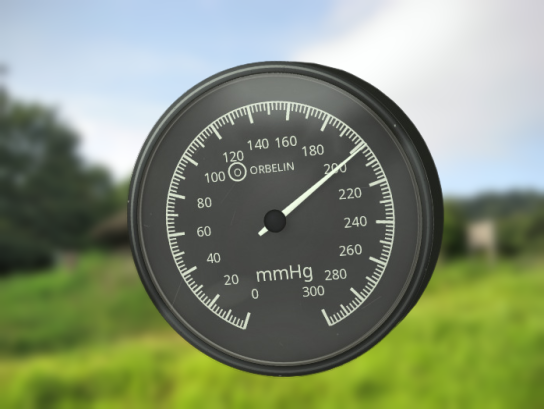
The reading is 202 mmHg
